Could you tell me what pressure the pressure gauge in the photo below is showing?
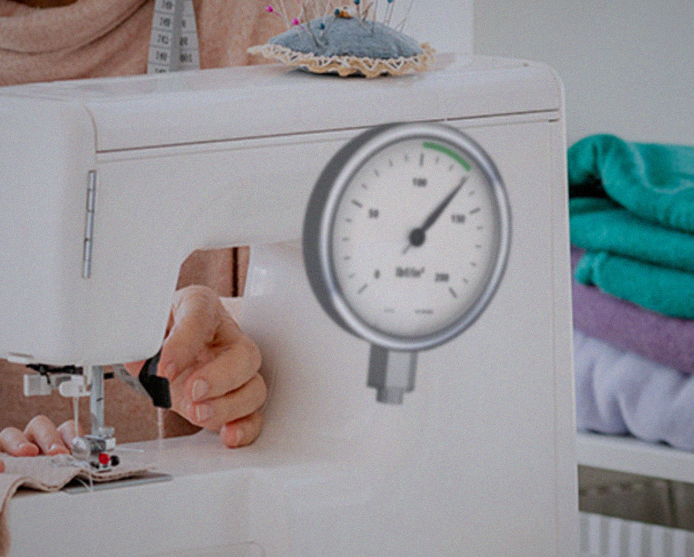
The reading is 130 psi
